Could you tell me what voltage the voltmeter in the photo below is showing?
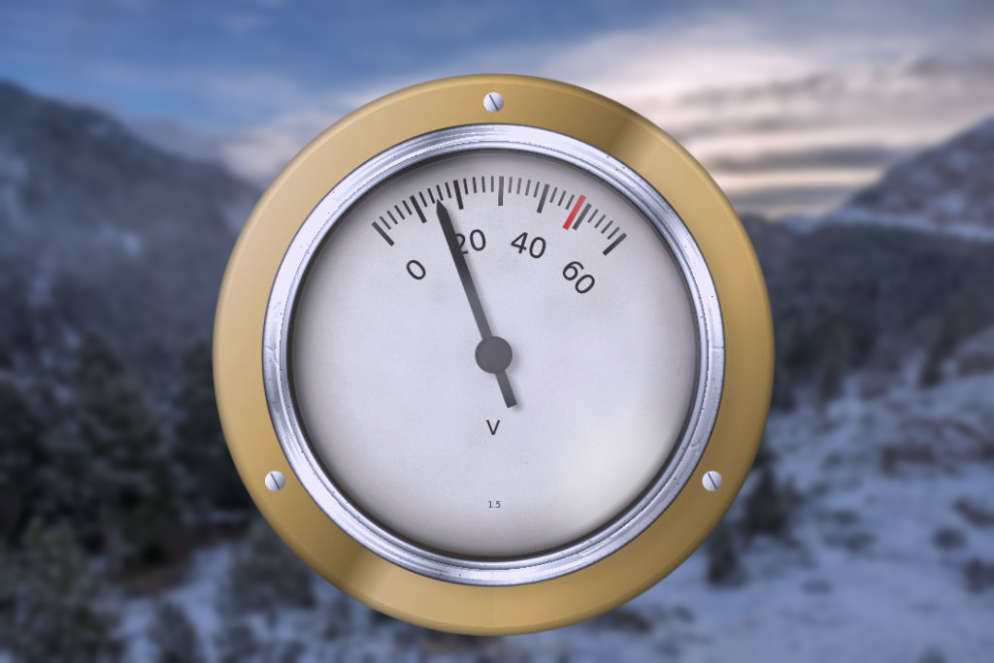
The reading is 15 V
